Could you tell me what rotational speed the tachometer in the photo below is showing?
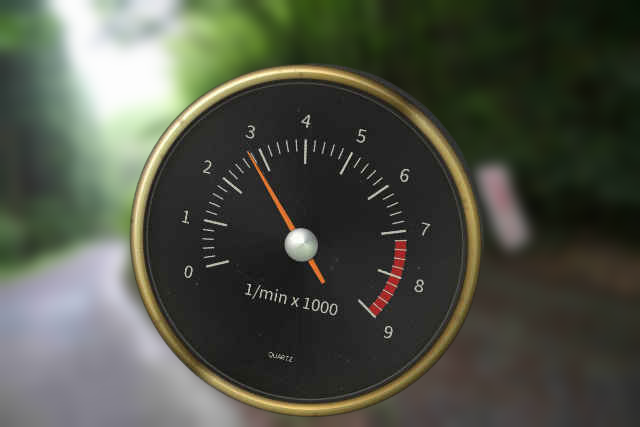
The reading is 2800 rpm
